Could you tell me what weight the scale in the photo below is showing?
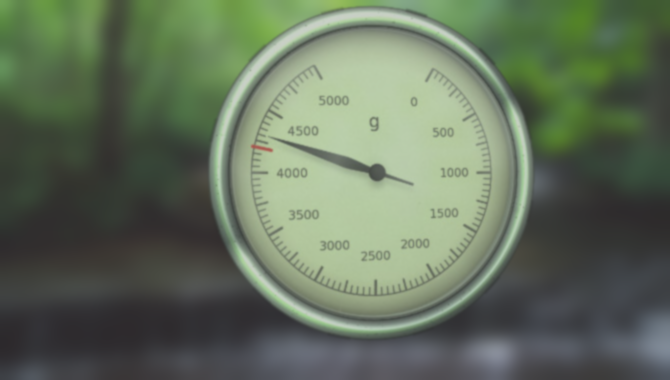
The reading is 4300 g
